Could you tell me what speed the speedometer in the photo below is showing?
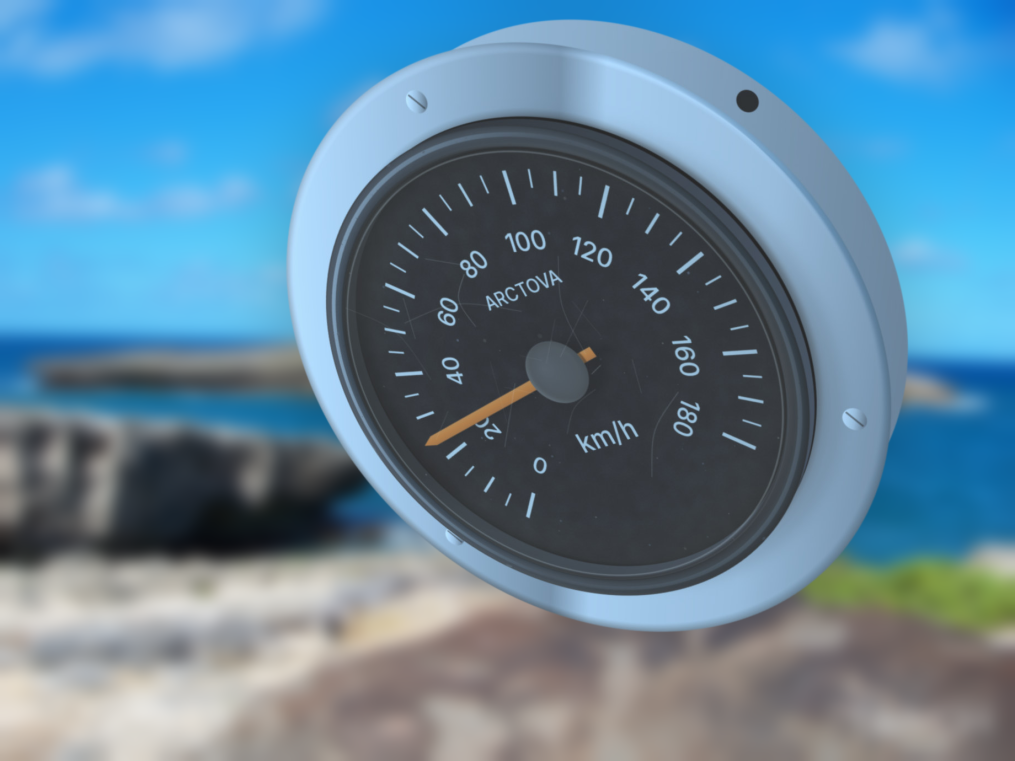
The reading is 25 km/h
